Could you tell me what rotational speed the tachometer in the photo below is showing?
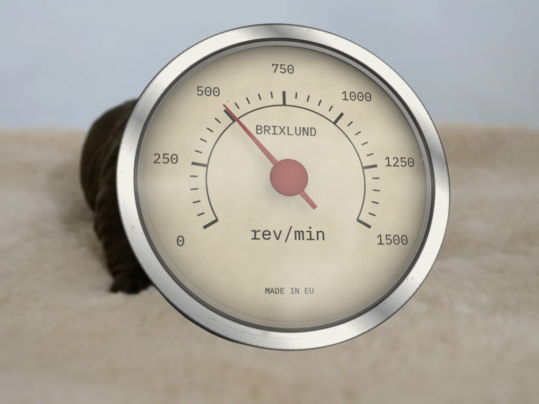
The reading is 500 rpm
